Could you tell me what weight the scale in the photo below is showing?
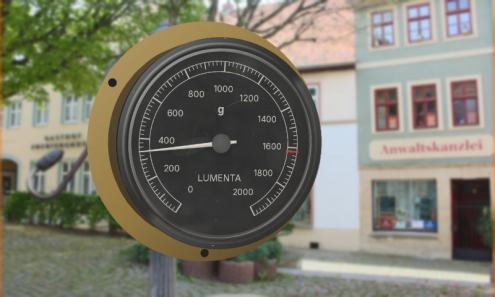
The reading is 340 g
